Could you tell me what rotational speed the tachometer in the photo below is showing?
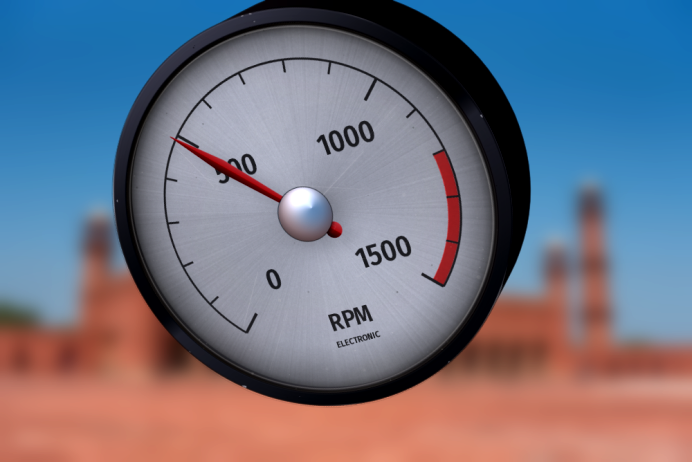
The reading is 500 rpm
